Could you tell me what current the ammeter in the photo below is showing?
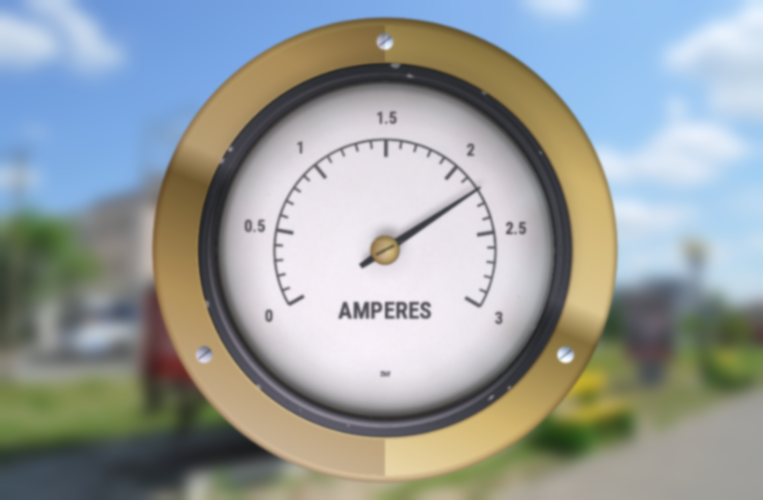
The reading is 2.2 A
